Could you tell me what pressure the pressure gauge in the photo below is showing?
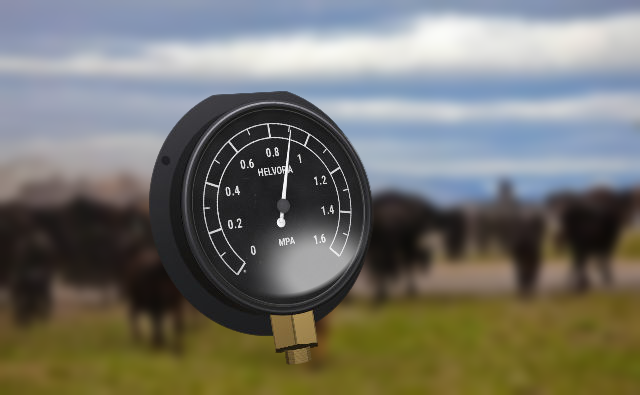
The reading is 0.9 MPa
